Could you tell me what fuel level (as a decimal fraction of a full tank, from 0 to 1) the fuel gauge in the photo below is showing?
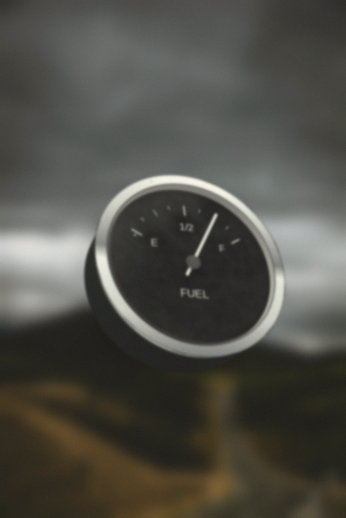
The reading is 0.75
